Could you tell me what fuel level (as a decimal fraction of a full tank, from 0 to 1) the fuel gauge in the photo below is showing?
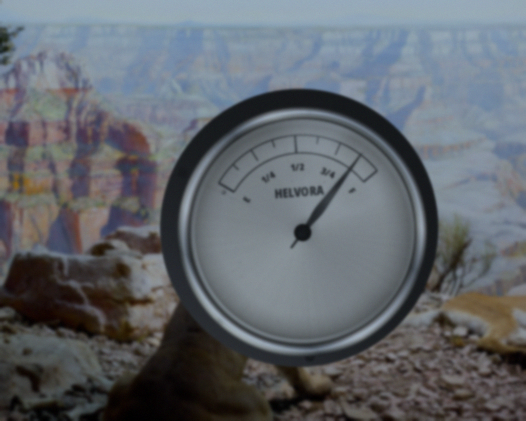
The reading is 0.875
